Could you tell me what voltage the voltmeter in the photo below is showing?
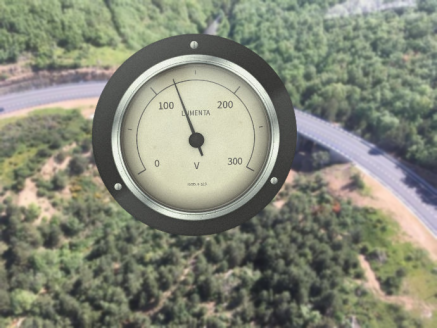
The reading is 125 V
